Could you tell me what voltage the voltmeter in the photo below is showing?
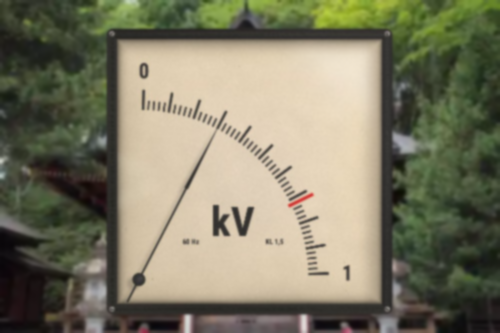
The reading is 0.3 kV
